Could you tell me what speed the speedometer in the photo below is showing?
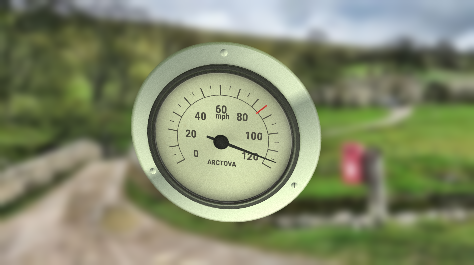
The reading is 115 mph
